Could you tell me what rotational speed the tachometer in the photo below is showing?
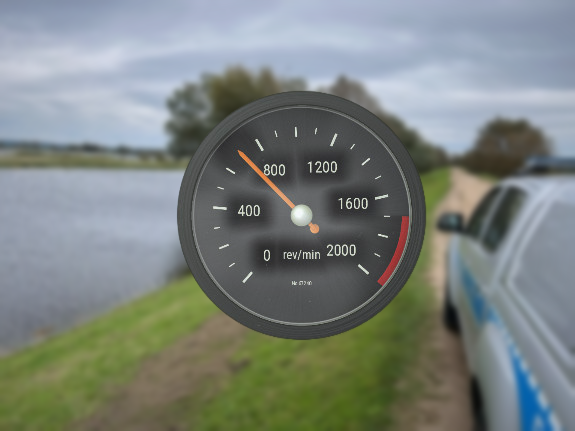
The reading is 700 rpm
